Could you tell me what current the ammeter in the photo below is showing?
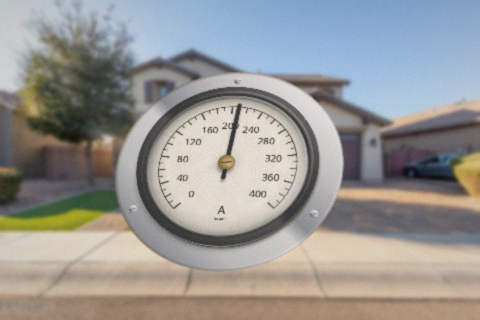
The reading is 210 A
